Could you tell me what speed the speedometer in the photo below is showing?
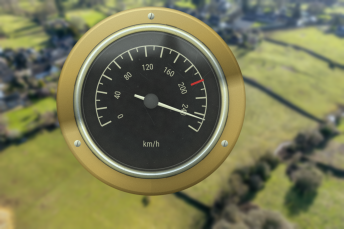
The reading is 245 km/h
